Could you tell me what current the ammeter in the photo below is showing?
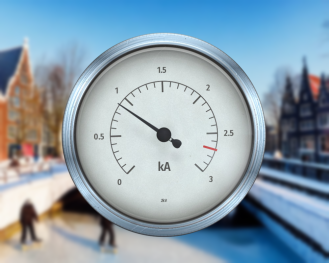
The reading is 0.9 kA
